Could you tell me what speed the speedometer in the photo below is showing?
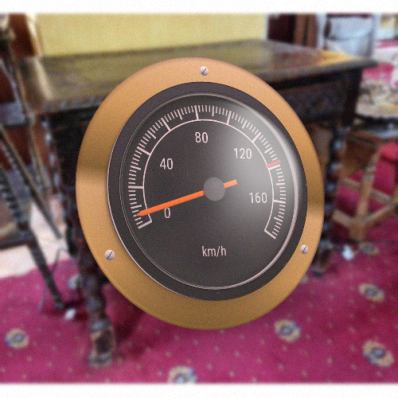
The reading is 6 km/h
